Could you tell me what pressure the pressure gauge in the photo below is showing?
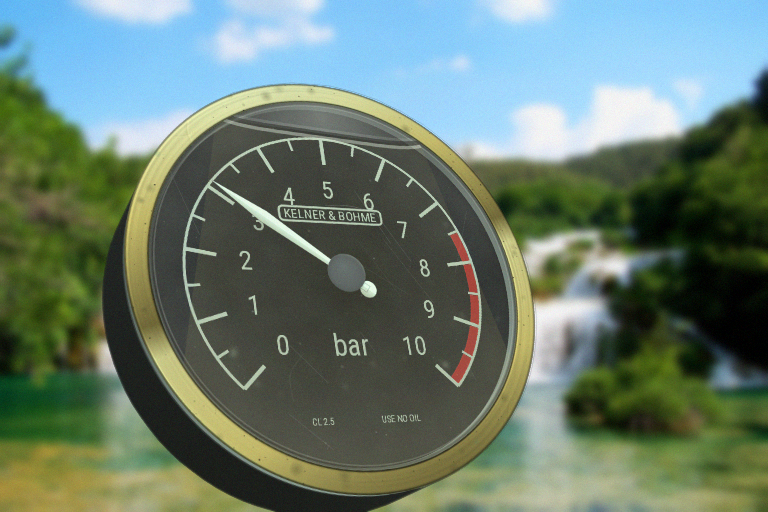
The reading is 3 bar
